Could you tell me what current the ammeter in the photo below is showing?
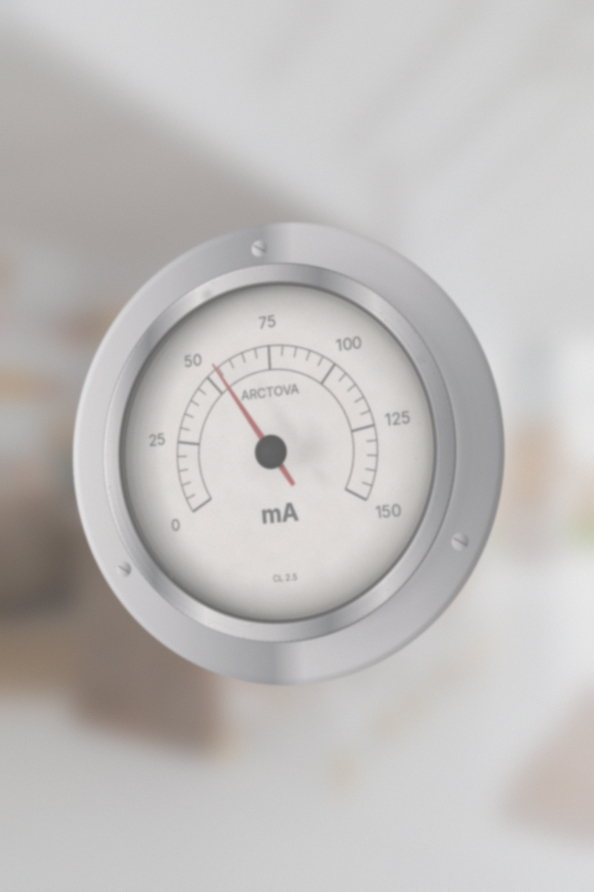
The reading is 55 mA
